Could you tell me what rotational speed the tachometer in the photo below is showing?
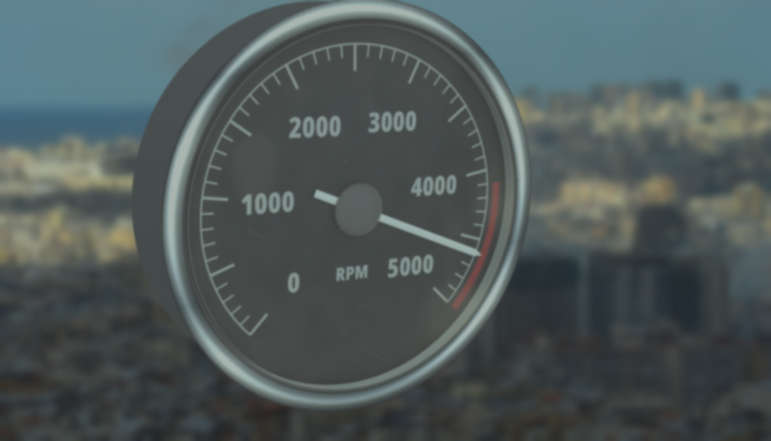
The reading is 4600 rpm
